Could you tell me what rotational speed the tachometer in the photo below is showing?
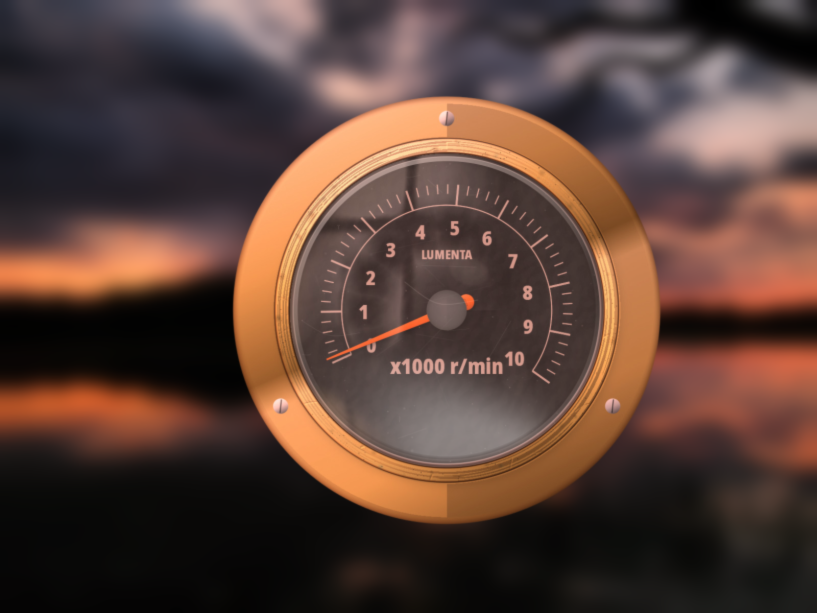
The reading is 100 rpm
